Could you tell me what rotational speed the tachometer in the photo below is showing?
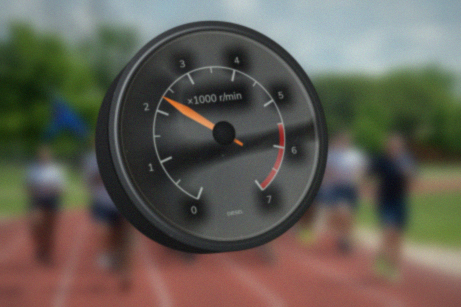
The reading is 2250 rpm
